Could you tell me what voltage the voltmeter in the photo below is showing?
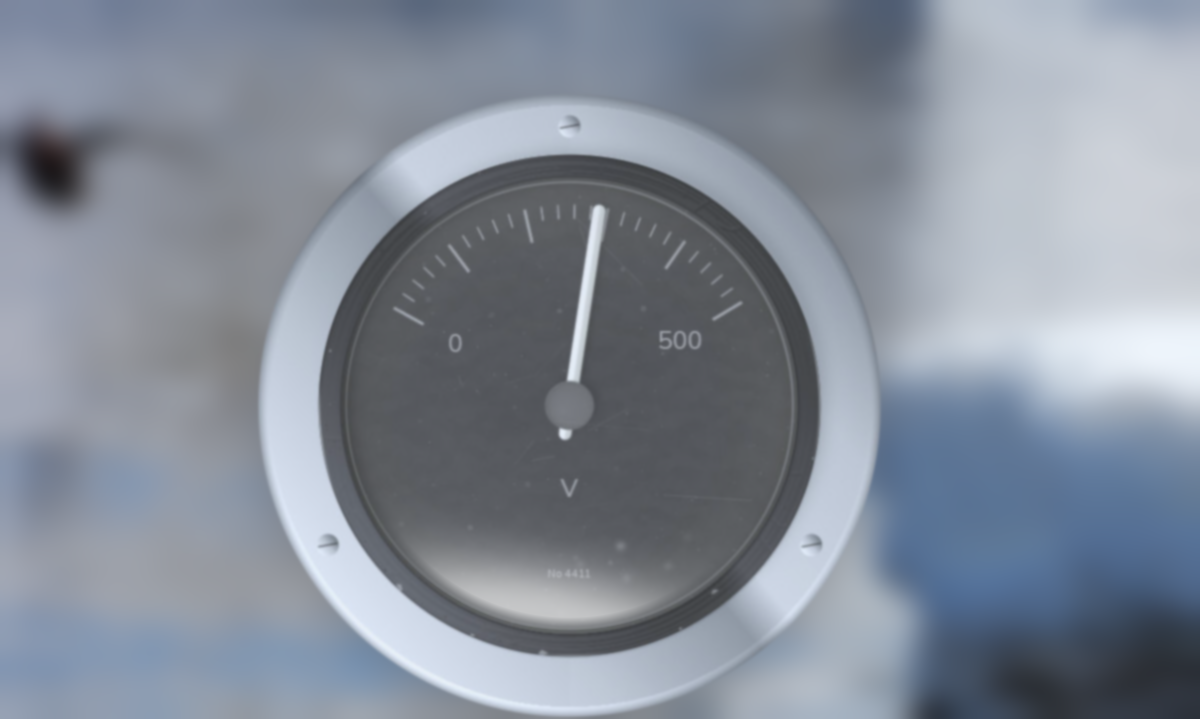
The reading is 290 V
